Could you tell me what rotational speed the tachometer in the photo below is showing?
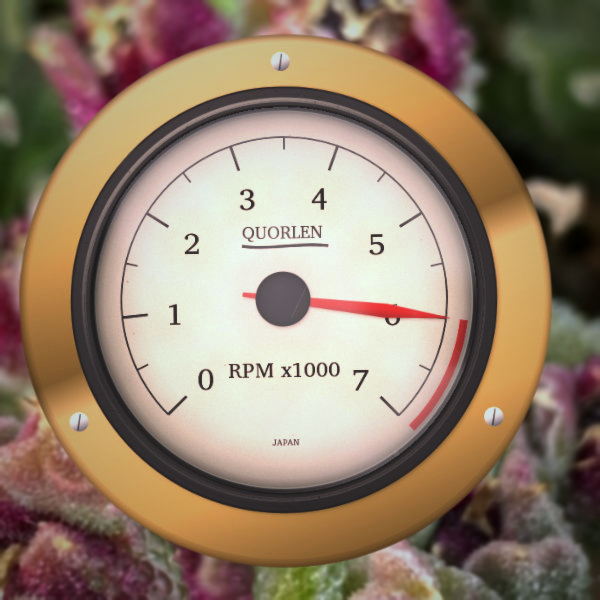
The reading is 6000 rpm
